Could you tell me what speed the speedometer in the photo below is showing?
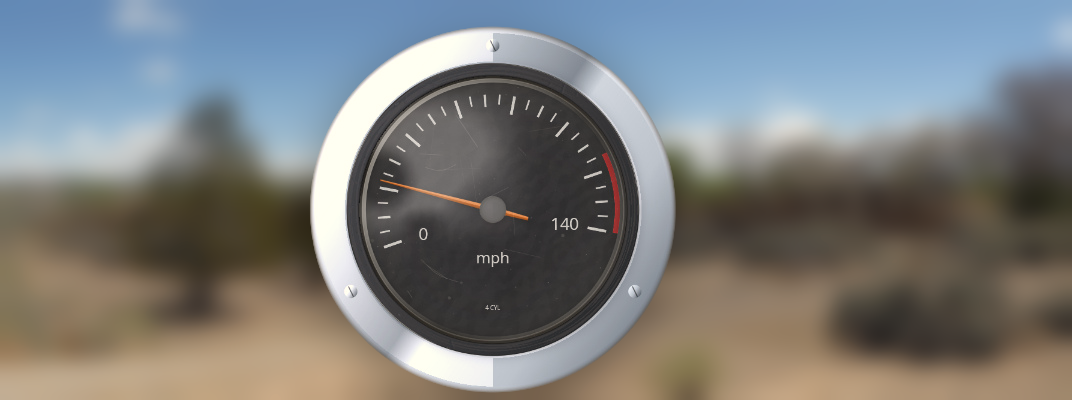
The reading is 22.5 mph
